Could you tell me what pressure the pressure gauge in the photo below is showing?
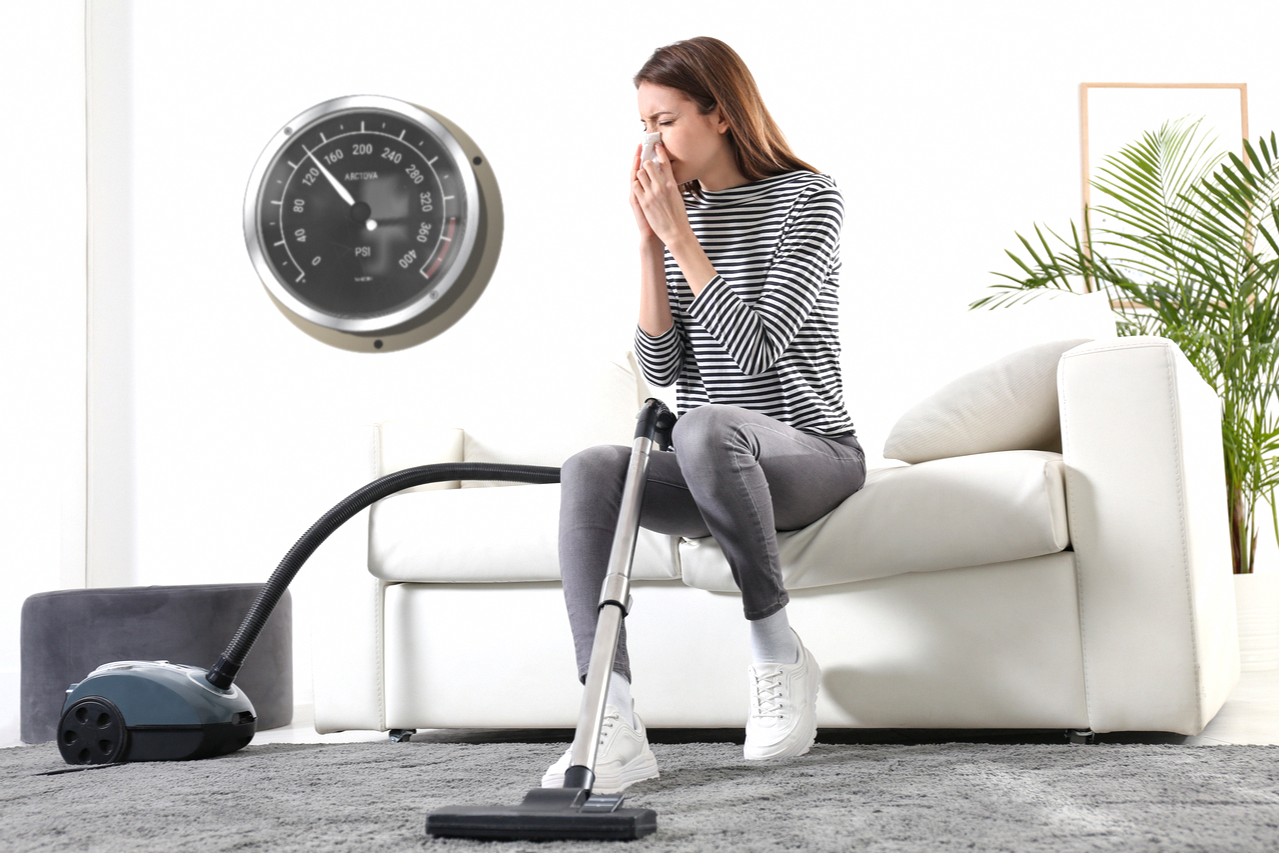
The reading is 140 psi
